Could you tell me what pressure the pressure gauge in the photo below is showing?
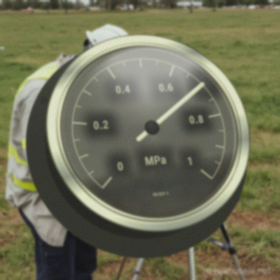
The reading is 0.7 MPa
